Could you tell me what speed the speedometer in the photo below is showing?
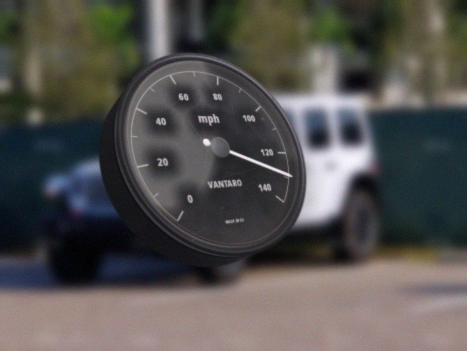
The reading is 130 mph
